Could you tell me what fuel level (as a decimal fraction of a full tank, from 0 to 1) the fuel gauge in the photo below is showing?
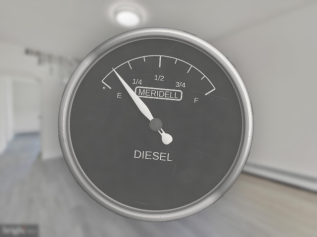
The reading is 0.125
